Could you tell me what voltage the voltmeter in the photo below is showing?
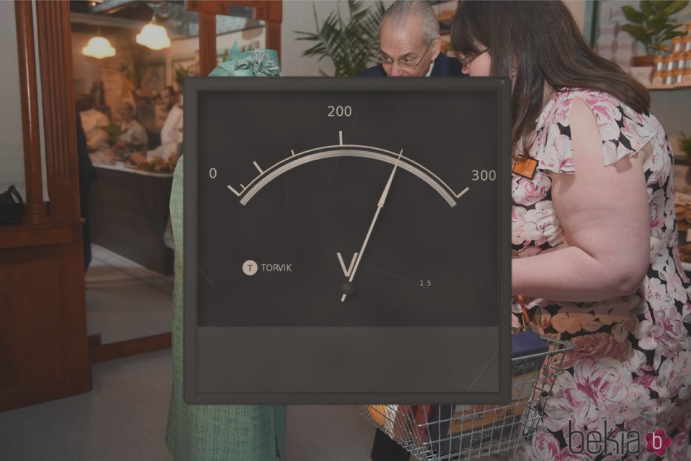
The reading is 250 V
